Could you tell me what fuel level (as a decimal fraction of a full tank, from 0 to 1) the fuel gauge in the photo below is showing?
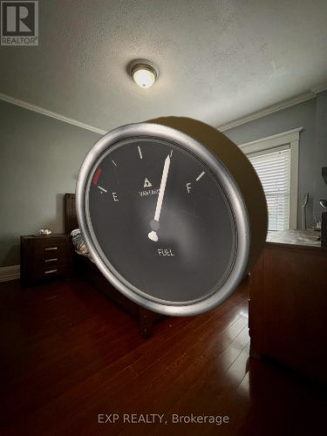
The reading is 0.75
